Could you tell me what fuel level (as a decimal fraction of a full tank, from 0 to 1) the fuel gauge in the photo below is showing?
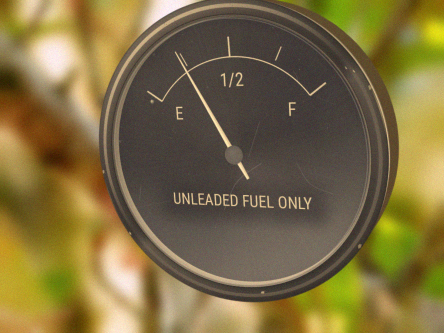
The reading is 0.25
